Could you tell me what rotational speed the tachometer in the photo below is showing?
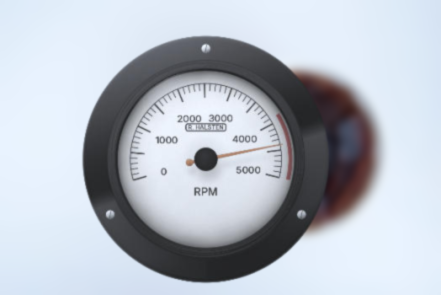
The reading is 4400 rpm
